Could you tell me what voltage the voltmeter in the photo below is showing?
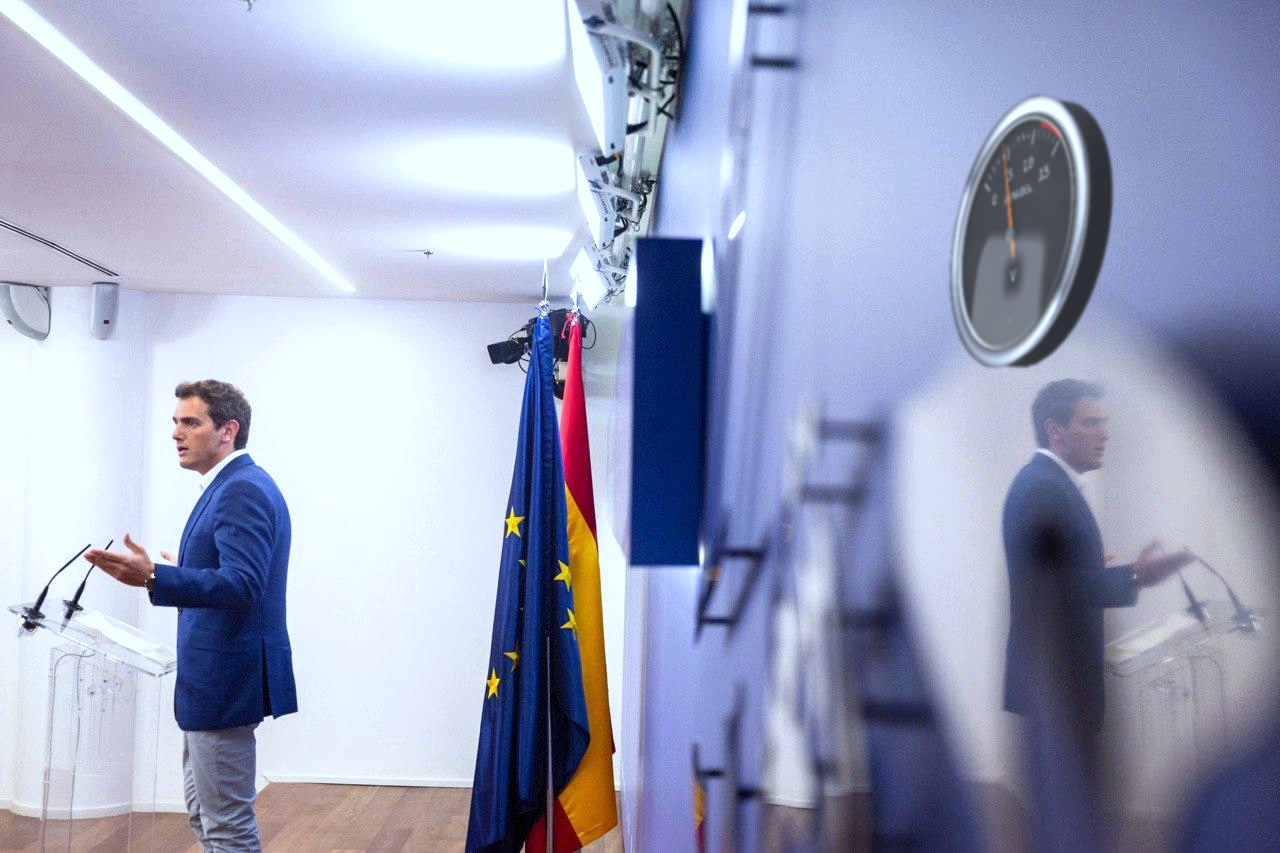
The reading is 5 V
